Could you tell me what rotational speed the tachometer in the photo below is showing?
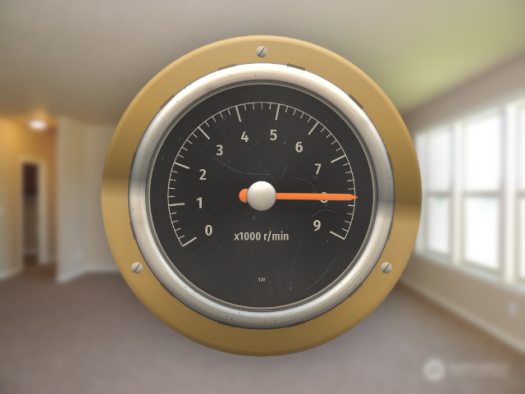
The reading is 8000 rpm
